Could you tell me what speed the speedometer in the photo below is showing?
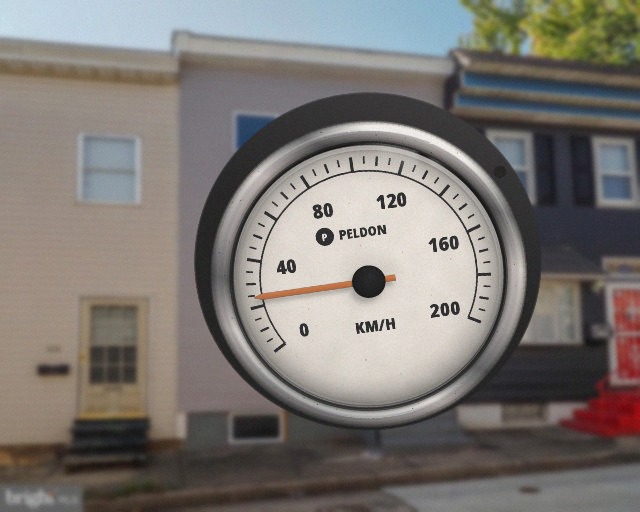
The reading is 25 km/h
